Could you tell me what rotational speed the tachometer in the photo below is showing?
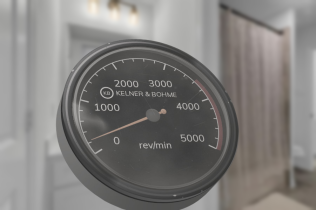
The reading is 200 rpm
